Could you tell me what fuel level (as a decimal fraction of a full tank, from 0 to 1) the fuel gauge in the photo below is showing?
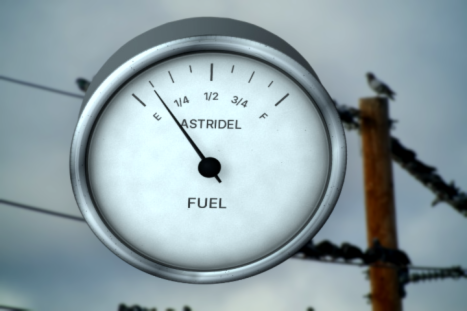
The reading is 0.125
